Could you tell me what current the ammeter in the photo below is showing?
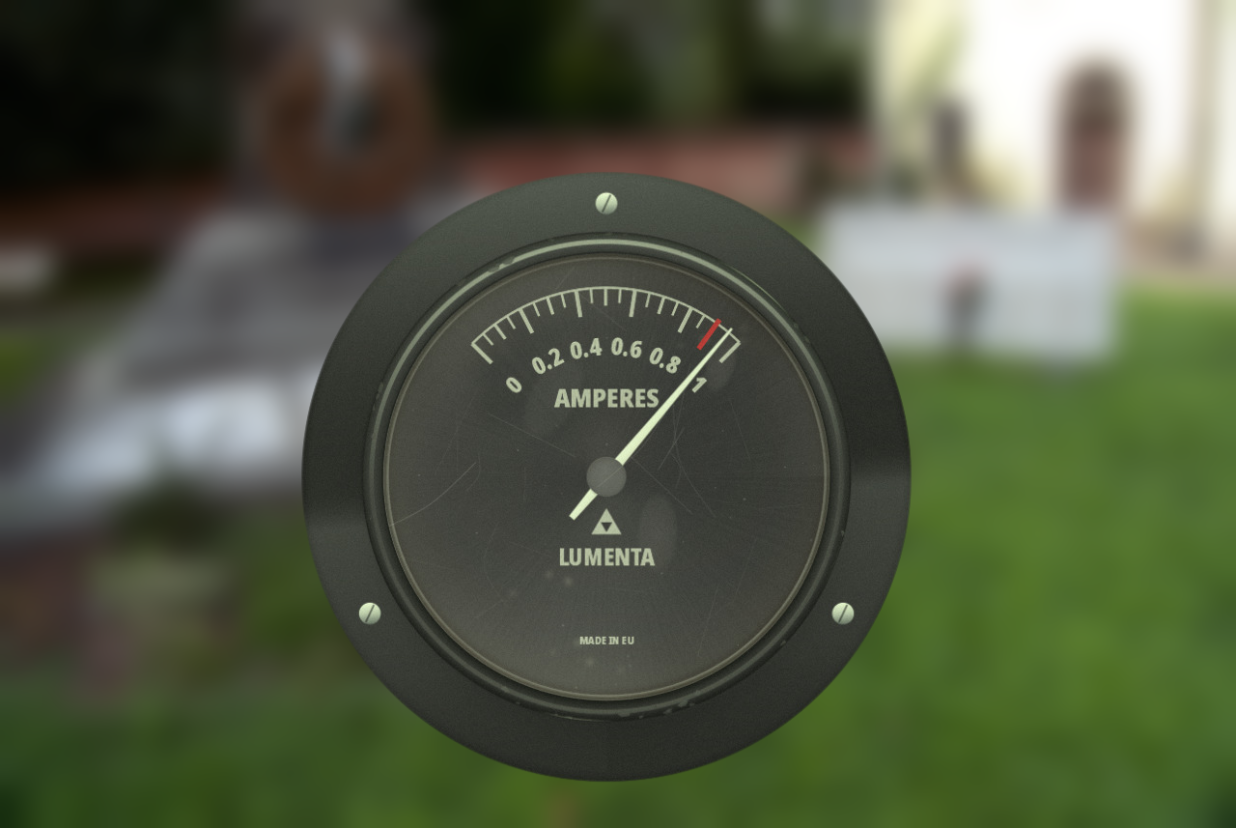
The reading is 0.95 A
